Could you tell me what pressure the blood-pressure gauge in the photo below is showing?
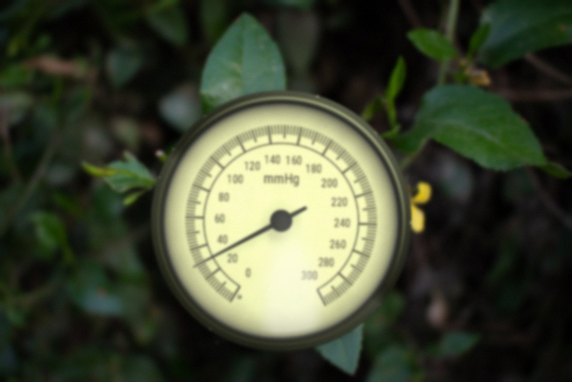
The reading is 30 mmHg
